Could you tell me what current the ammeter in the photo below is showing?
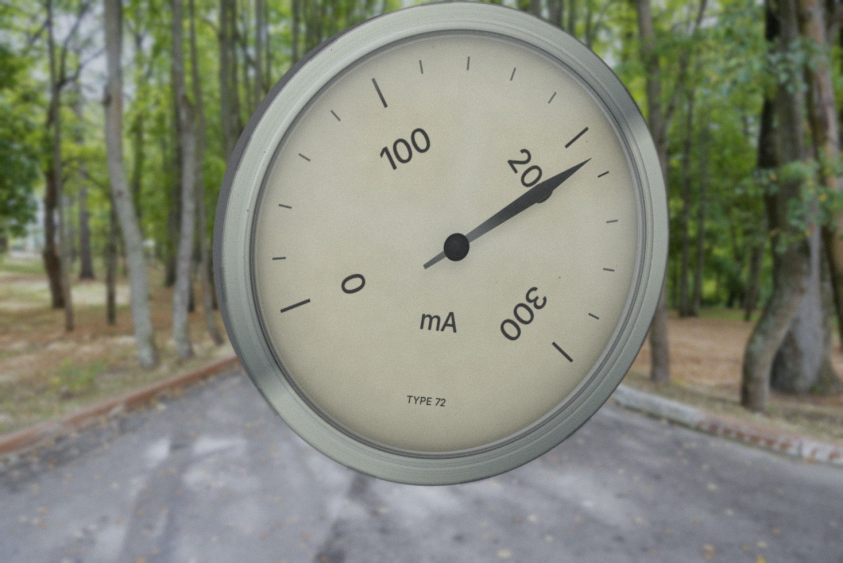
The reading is 210 mA
